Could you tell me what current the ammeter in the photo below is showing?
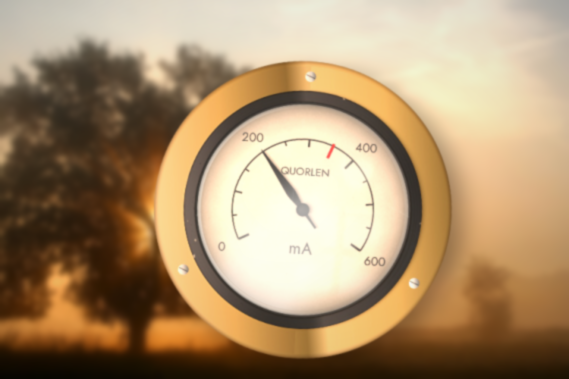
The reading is 200 mA
